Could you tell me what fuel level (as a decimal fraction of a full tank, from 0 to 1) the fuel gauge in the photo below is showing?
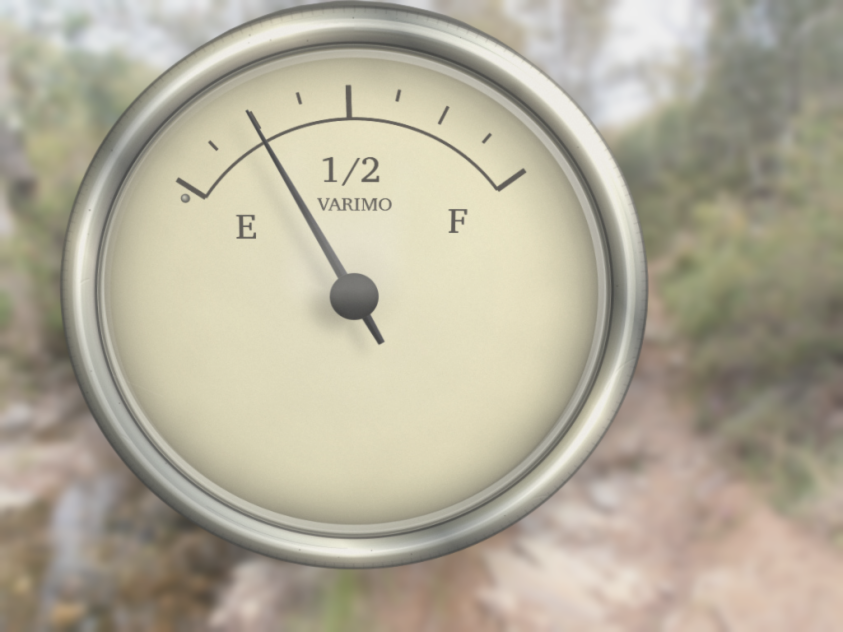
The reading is 0.25
